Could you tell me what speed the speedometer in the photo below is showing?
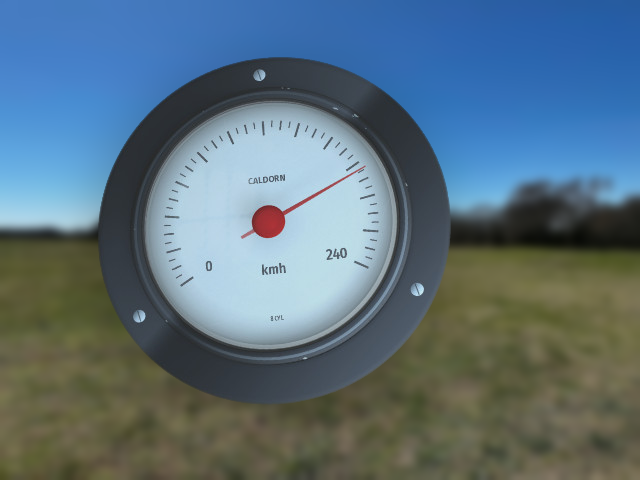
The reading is 185 km/h
